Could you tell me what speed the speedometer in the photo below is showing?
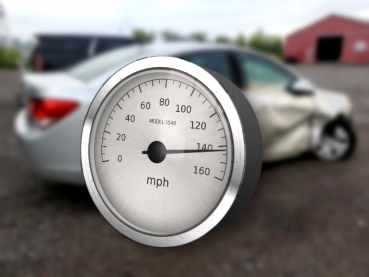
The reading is 142.5 mph
